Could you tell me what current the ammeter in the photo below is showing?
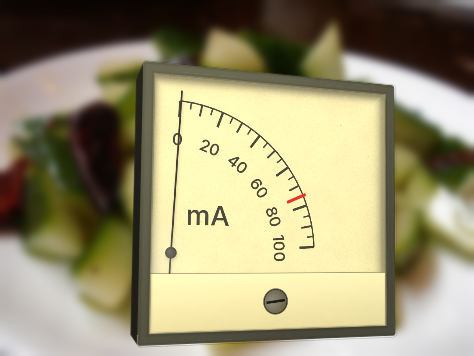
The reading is 0 mA
